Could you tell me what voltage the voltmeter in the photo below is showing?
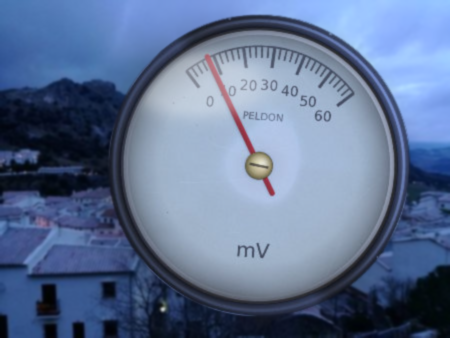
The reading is 8 mV
